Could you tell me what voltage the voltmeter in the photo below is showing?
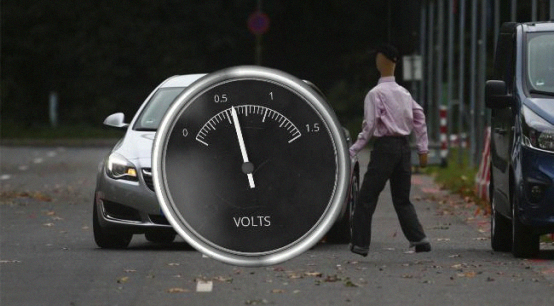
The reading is 0.6 V
